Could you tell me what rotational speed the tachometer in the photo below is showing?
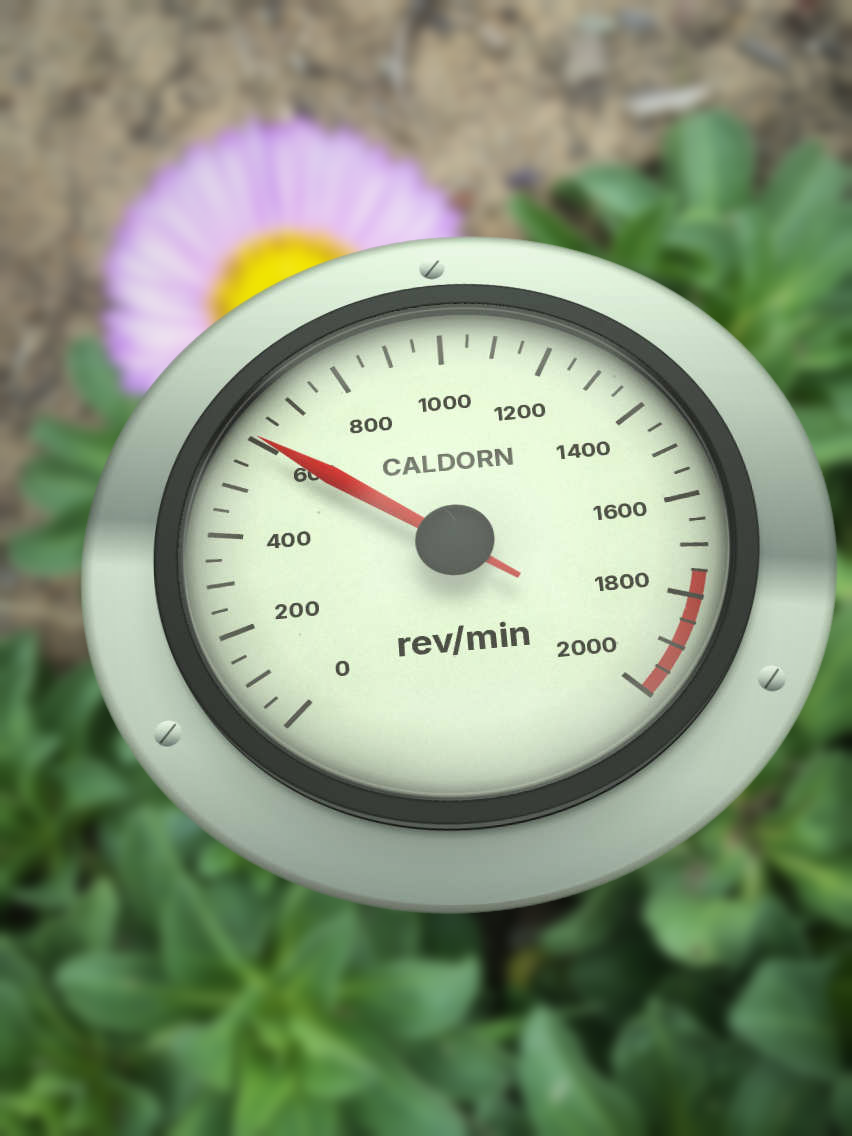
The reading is 600 rpm
